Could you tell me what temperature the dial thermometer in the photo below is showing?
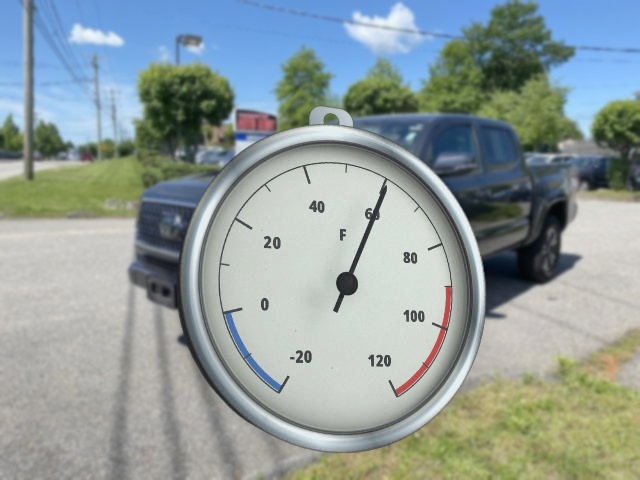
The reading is 60 °F
